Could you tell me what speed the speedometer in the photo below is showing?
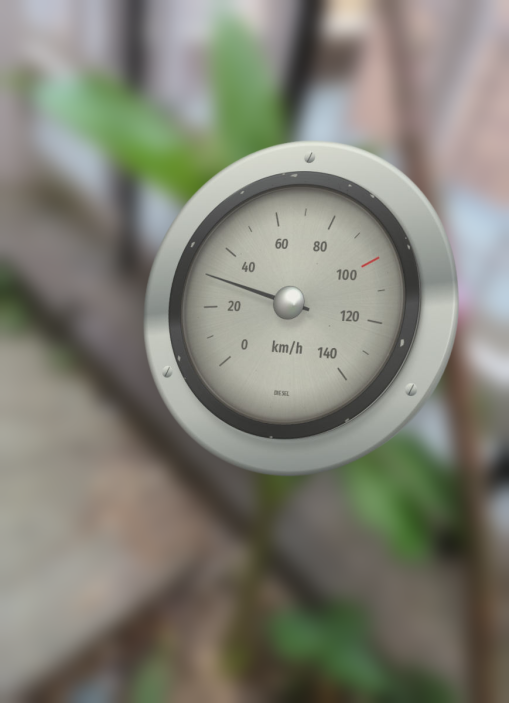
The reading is 30 km/h
